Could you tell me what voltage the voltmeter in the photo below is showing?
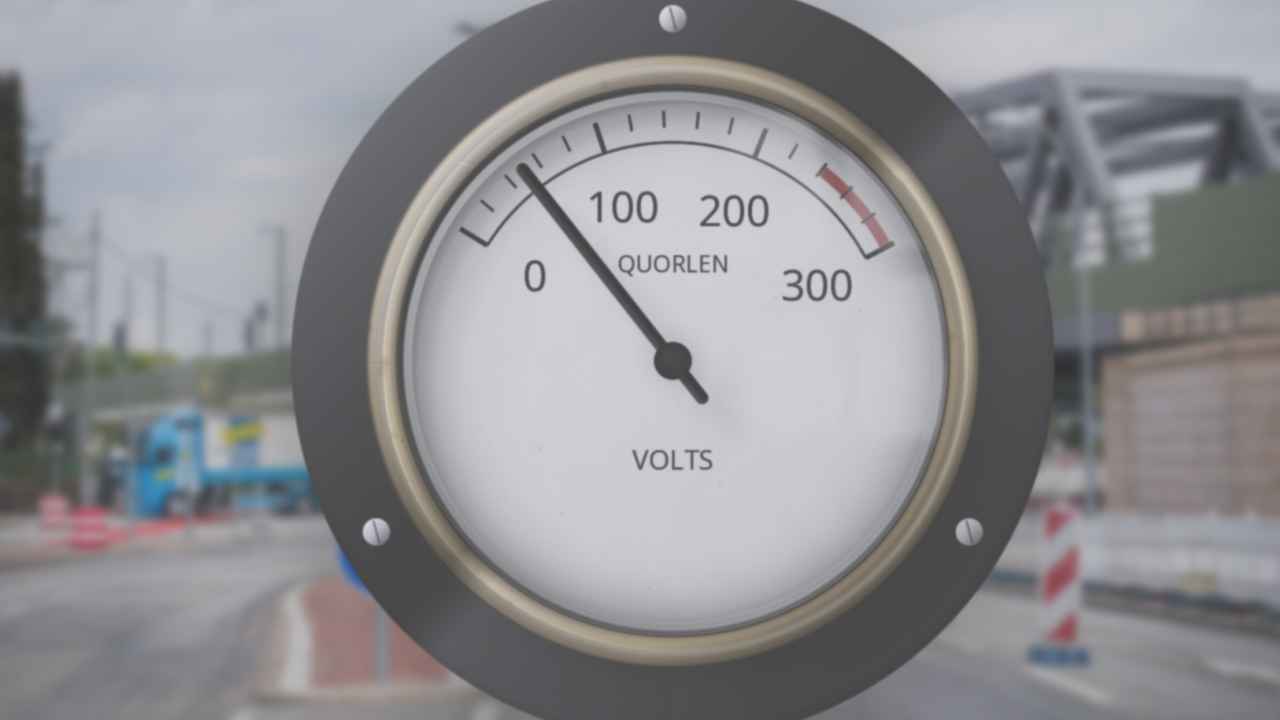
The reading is 50 V
